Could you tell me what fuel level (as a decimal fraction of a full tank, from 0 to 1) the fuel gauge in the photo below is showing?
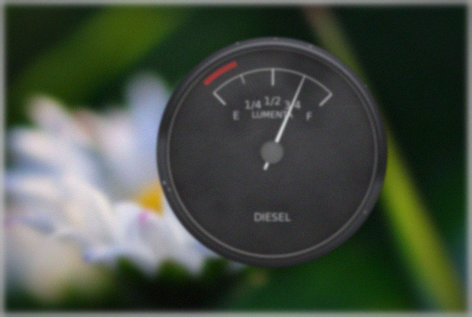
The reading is 0.75
